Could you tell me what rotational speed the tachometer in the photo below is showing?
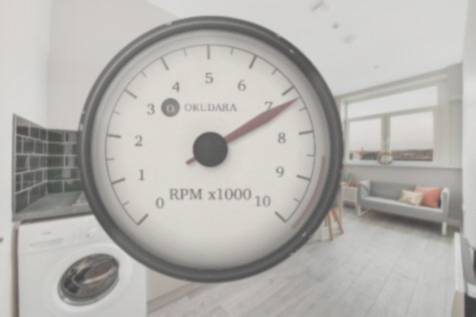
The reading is 7250 rpm
